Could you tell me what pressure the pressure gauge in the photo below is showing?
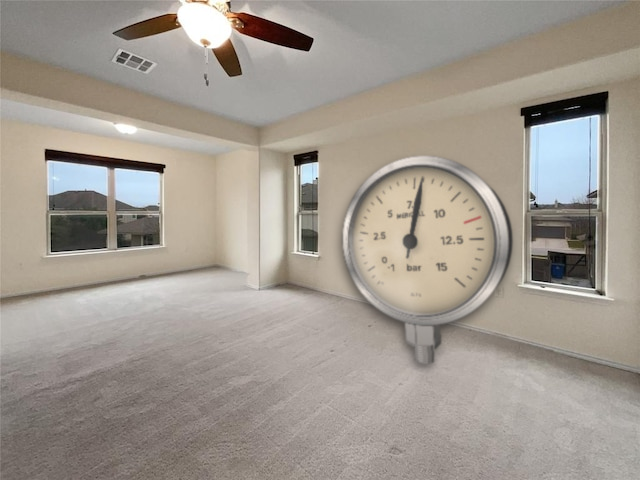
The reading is 8 bar
